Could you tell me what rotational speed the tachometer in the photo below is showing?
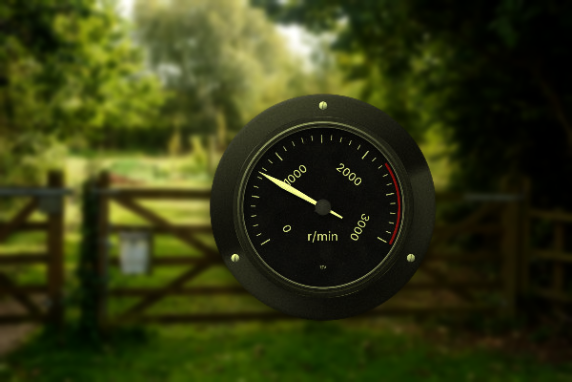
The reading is 750 rpm
